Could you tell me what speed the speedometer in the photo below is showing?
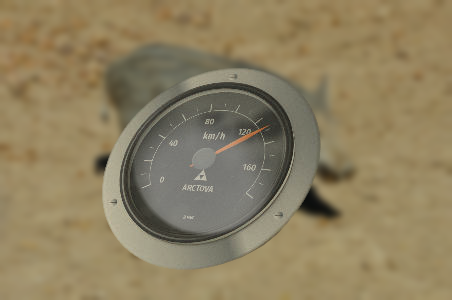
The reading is 130 km/h
